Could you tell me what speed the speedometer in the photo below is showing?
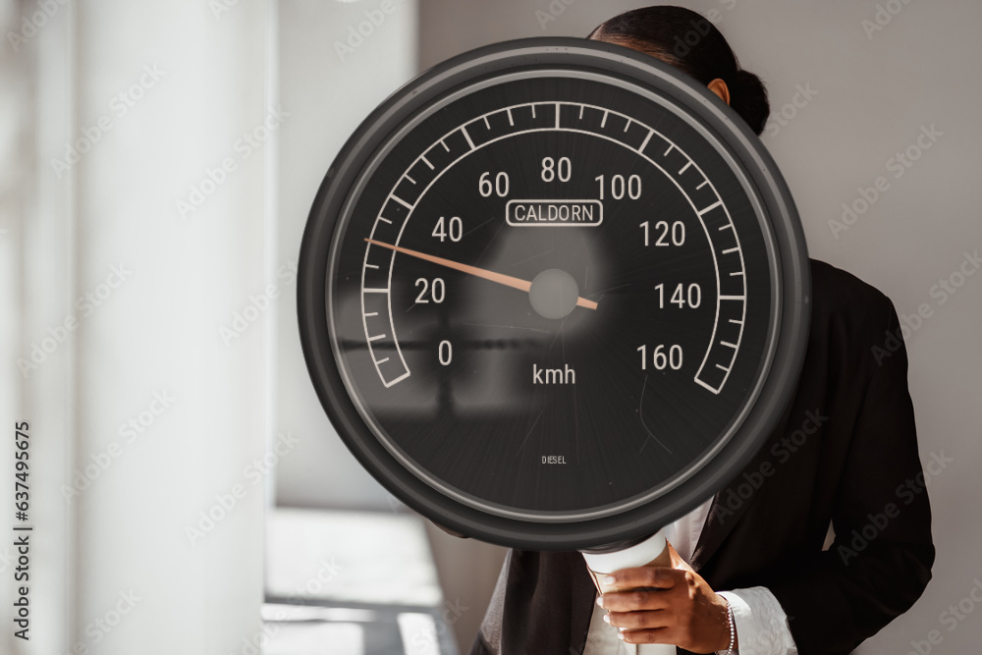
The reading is 30 km/h
